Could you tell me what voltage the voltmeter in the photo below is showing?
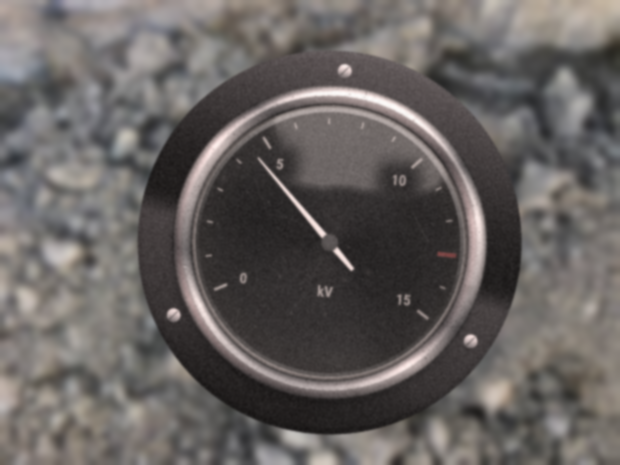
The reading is 4.5 kV
